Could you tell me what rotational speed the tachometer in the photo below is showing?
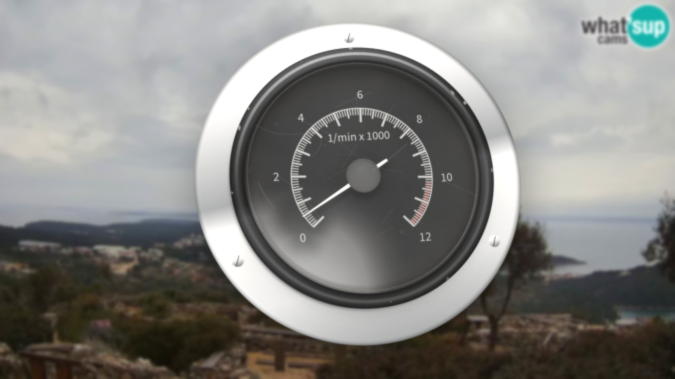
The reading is 500 rpm
